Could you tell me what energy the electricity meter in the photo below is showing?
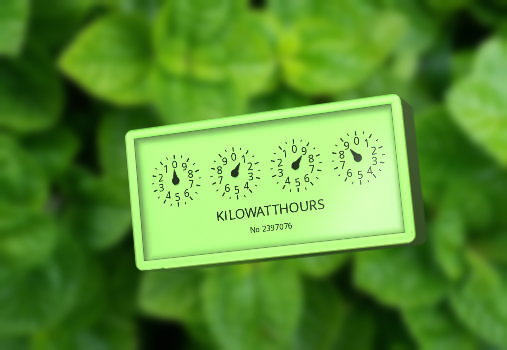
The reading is 89 kWh
